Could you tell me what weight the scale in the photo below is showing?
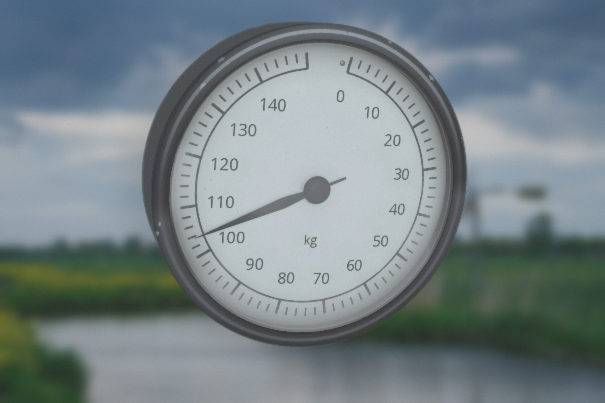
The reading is 104 kg
